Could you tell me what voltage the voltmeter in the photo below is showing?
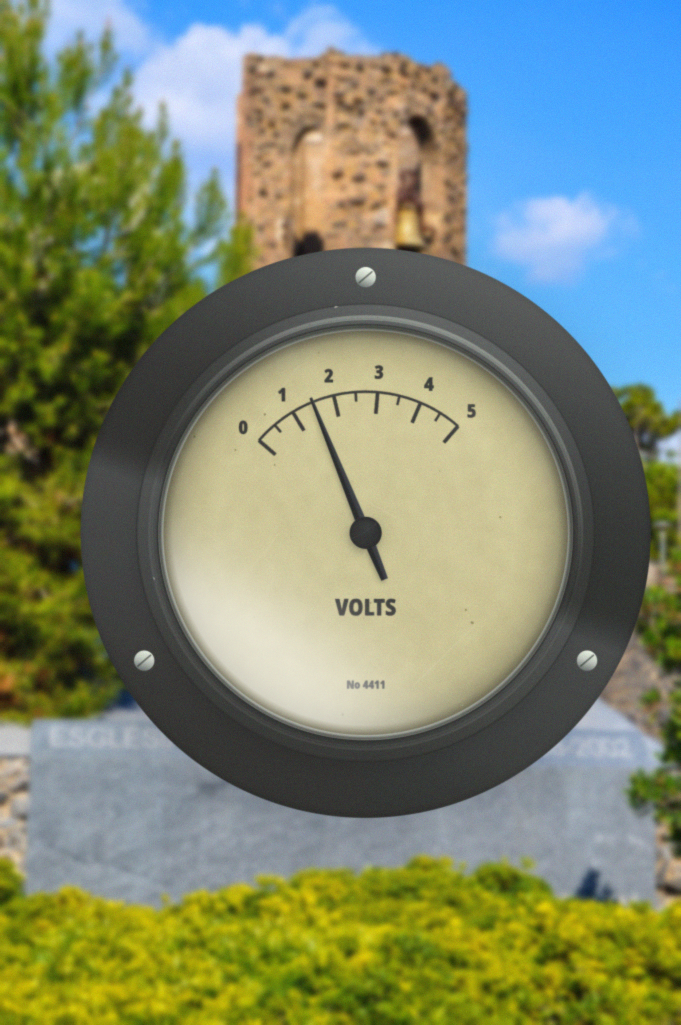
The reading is 1.5 V
